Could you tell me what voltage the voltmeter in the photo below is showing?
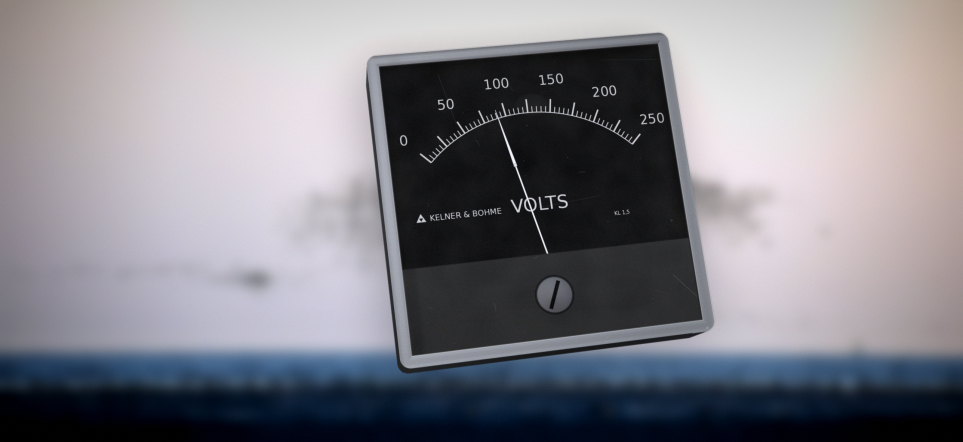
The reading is 90 V
